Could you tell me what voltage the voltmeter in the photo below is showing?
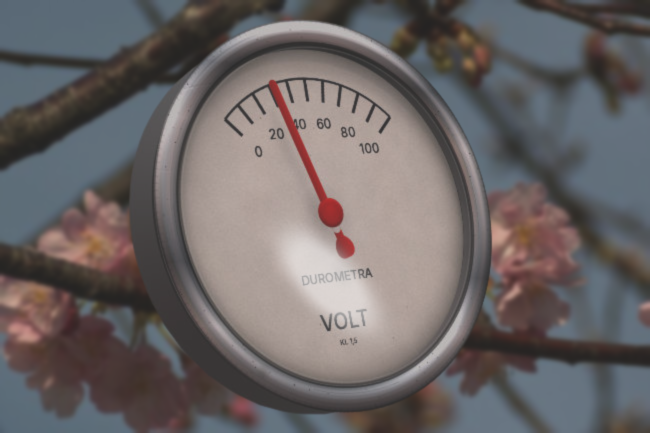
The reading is 30 V
